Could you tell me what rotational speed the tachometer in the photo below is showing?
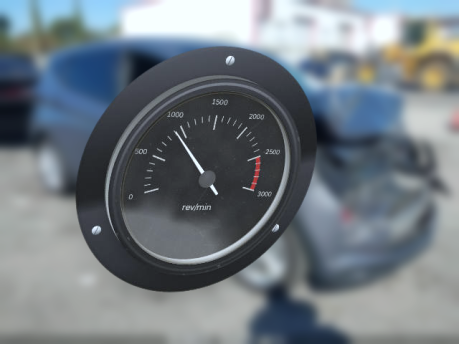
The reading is 900 rpm
